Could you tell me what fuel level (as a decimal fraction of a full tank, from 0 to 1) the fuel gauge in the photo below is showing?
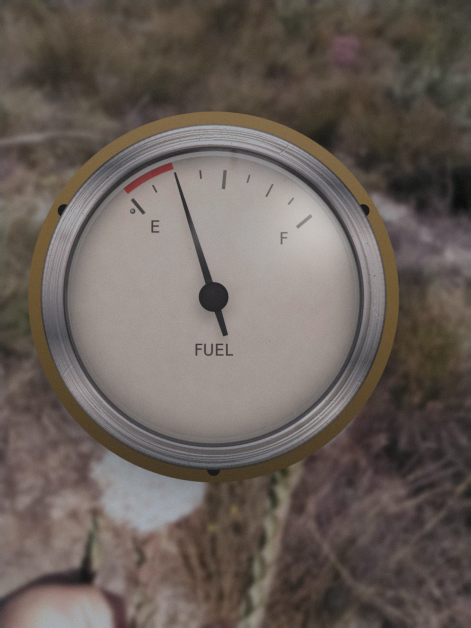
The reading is 0.25
